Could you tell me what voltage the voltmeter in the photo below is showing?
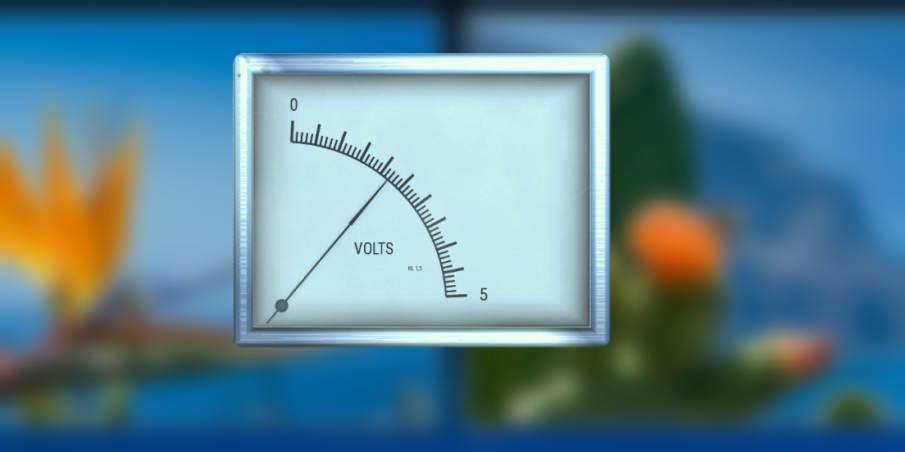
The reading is 2.2 V
